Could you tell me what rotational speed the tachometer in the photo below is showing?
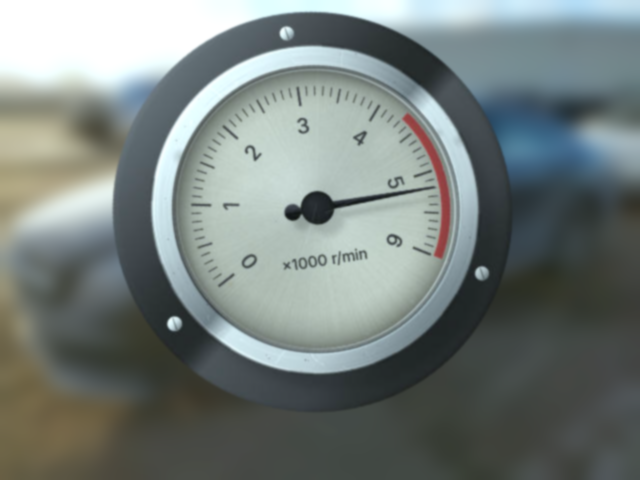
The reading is 5200 rpm
